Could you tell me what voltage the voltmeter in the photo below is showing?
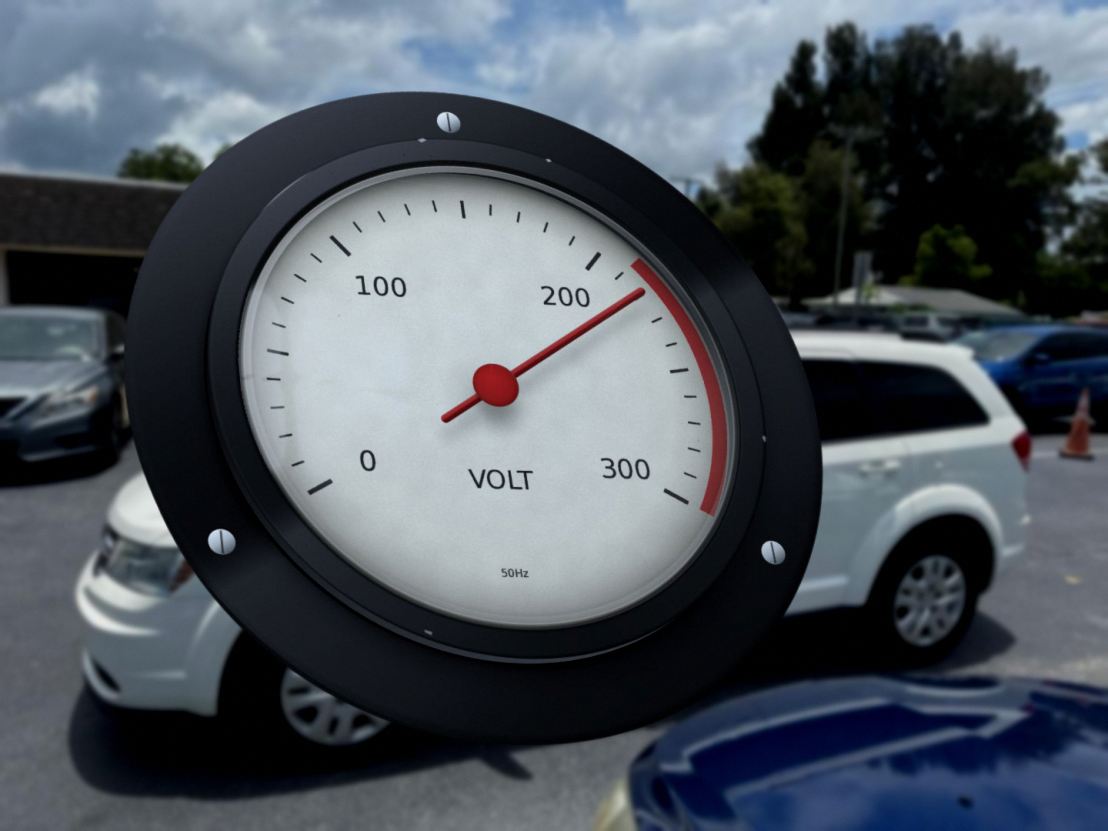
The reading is 220 V
